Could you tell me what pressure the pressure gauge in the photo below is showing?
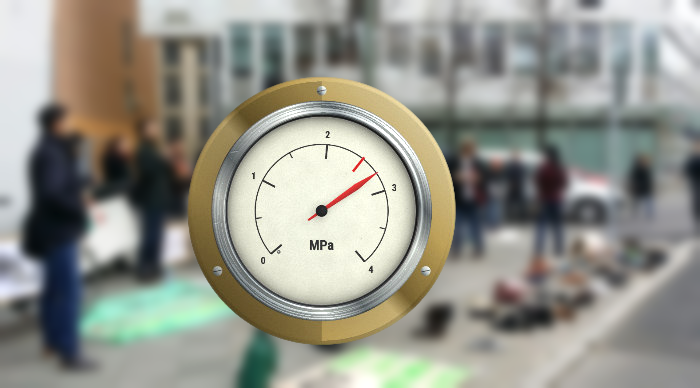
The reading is 2.75 MPa
